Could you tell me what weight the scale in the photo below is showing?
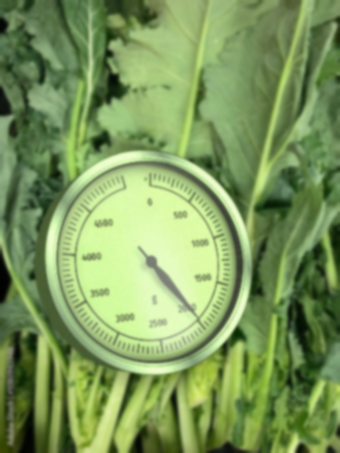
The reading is 2000 g
